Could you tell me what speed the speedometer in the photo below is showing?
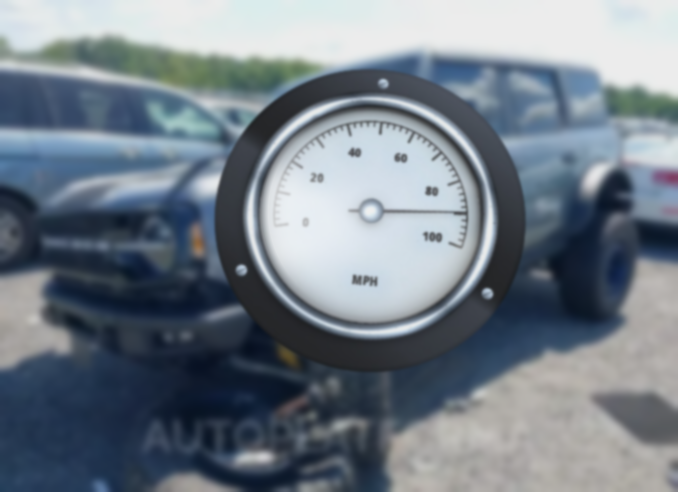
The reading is 90 mph
